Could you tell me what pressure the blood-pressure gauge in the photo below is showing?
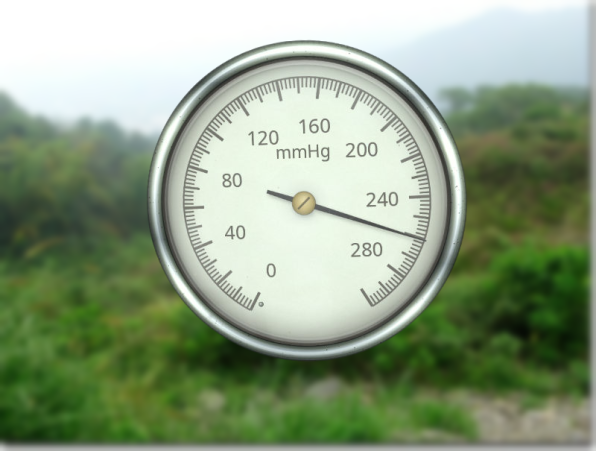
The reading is 260 mmHg
